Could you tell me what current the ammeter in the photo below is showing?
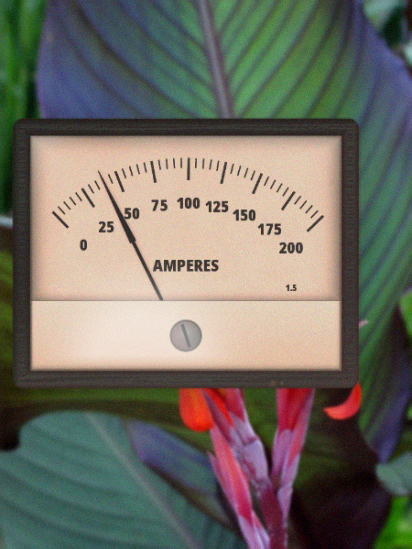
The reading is 40 A
